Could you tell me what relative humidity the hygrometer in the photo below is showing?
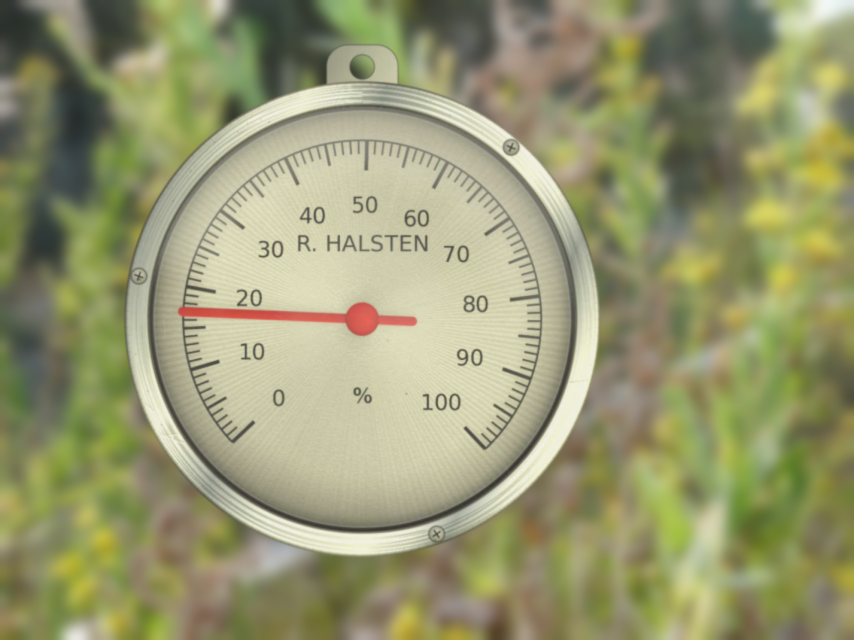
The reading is 17 %
